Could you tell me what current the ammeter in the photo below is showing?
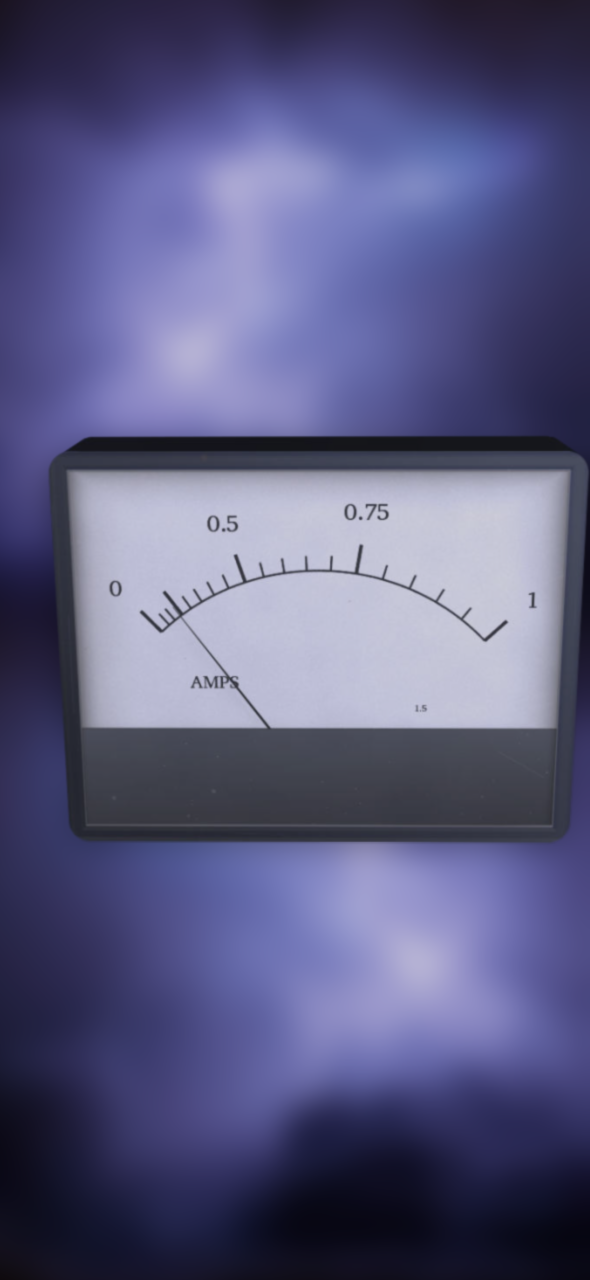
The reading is 0.25 A
